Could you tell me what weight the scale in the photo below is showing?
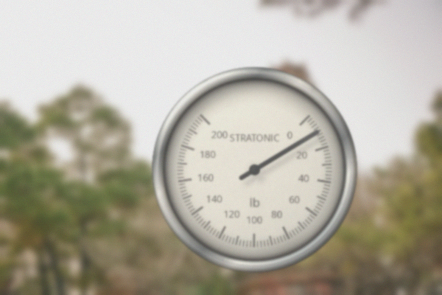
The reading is 10 lb
